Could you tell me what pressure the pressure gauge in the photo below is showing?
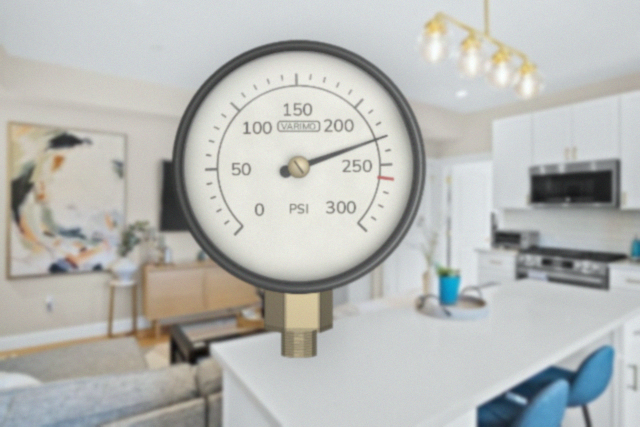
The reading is 230 psi
